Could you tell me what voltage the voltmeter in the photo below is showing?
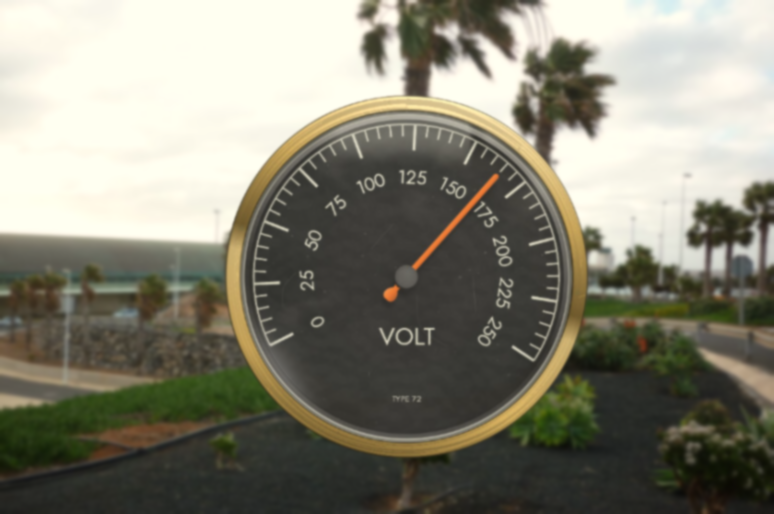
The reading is 165 V
